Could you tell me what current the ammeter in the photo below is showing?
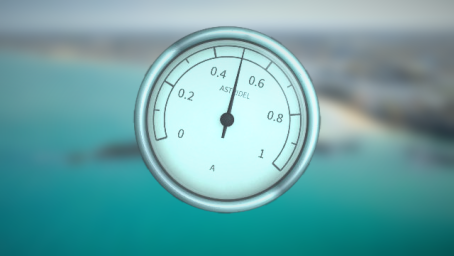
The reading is 0.5 A
